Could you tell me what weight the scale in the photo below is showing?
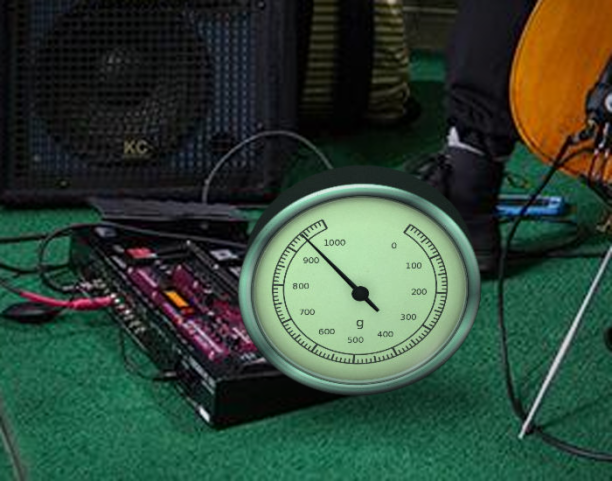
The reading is 950 g
